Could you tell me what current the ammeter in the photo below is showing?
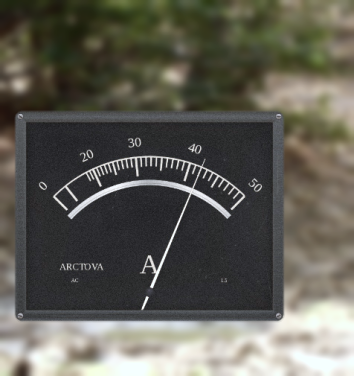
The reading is 42 A
